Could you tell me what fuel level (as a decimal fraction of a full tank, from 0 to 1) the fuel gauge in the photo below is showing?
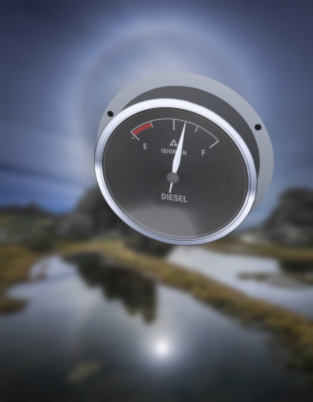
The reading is 0.625
